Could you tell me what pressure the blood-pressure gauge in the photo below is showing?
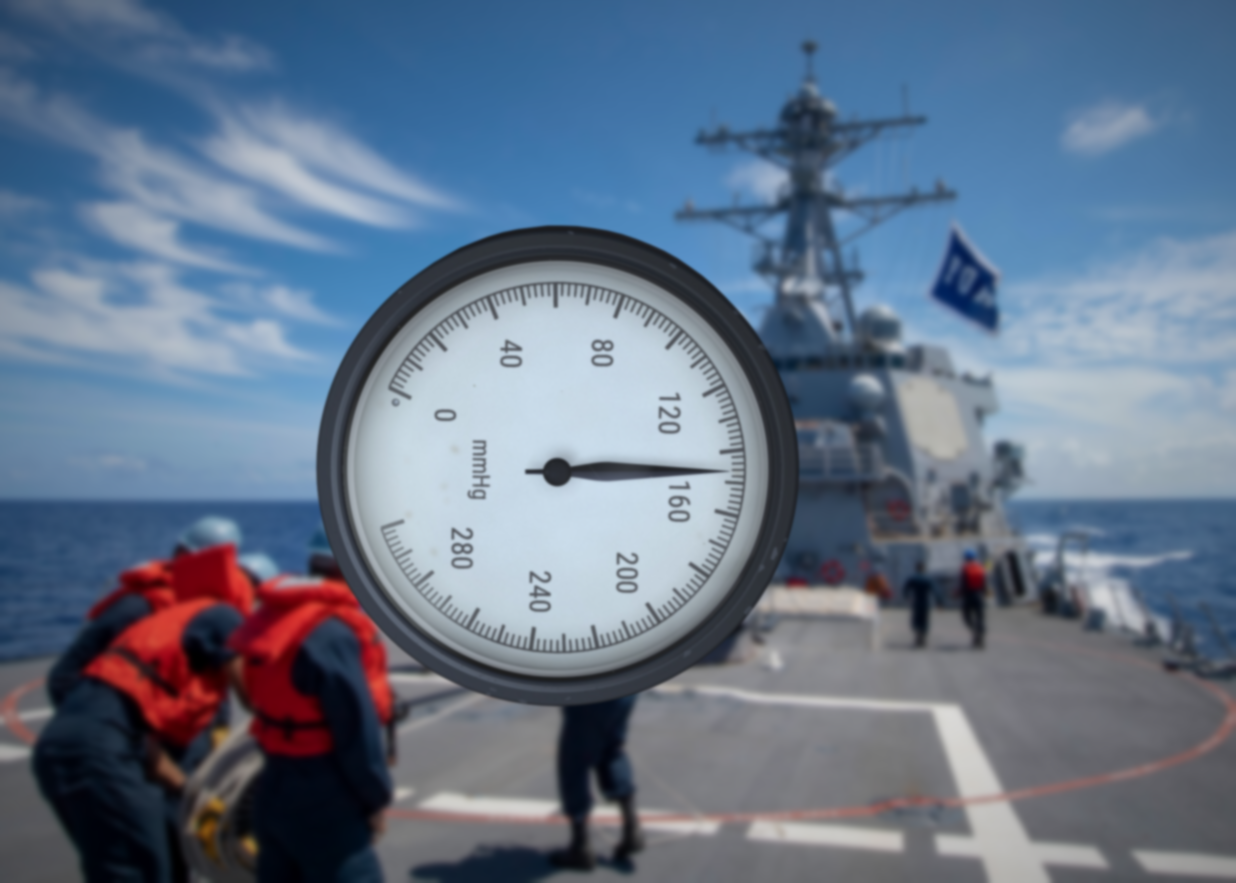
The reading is 146 mmHg
